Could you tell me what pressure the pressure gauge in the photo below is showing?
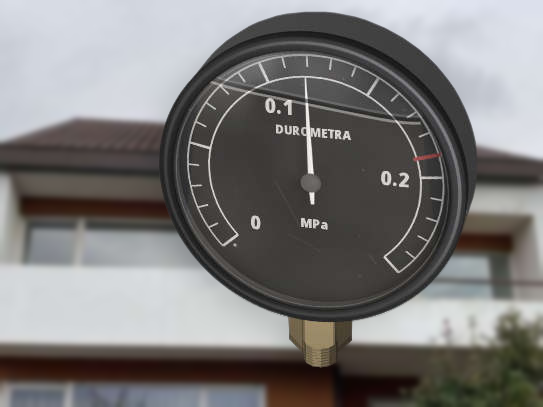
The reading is 0.12 MPa
